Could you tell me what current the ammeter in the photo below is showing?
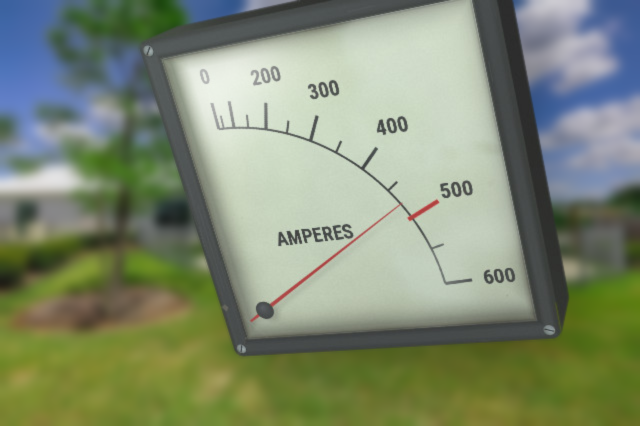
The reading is 475 A
